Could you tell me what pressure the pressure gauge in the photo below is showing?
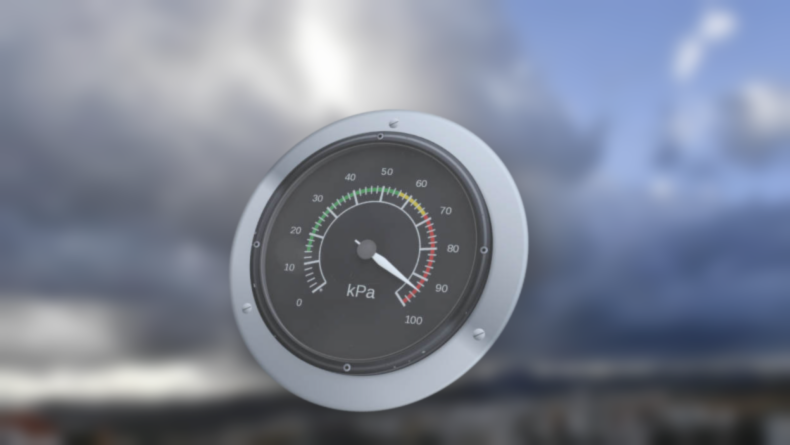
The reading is 94 kPa
